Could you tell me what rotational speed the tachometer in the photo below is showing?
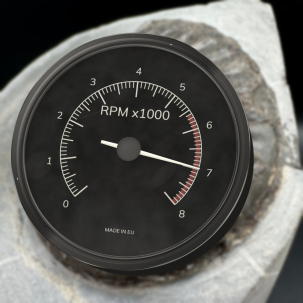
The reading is 7000 rpm
